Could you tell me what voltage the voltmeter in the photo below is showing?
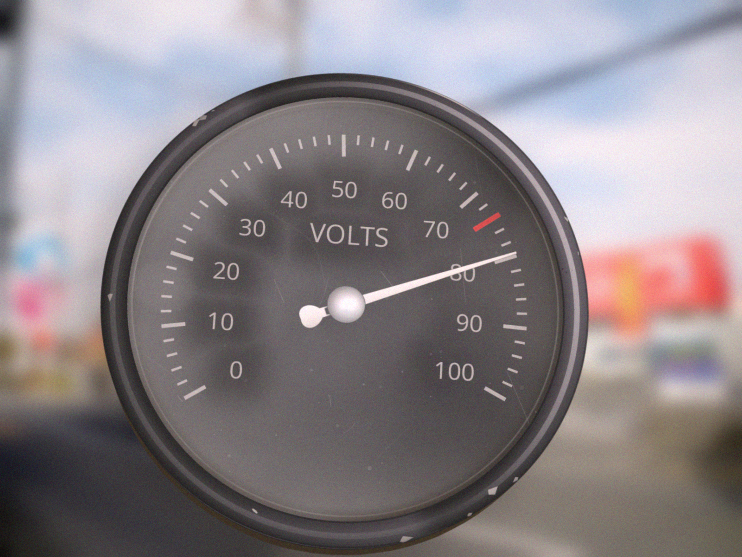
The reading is 80 V
